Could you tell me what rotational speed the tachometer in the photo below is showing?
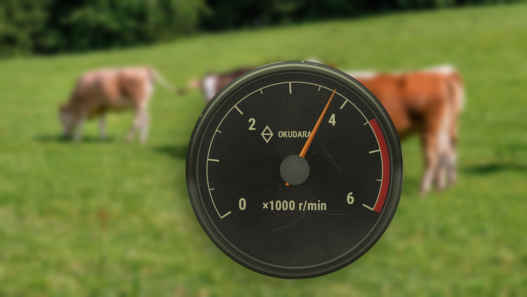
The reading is 3750 rpm
